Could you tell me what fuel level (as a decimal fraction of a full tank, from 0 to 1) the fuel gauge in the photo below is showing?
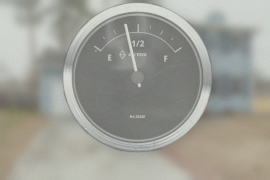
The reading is 0.375
